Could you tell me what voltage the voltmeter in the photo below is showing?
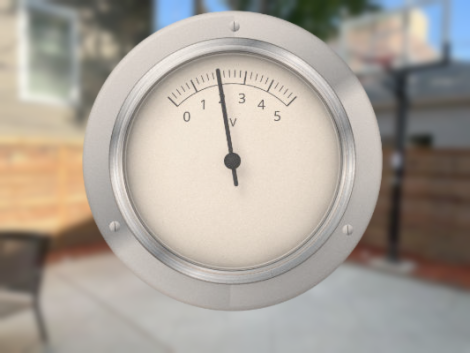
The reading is 2 V
